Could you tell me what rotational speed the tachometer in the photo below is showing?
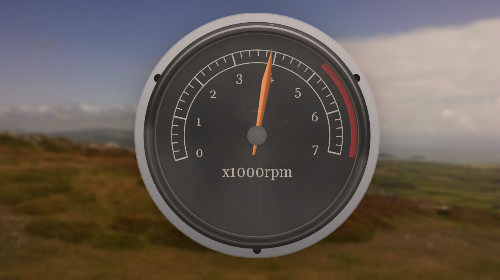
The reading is 3900 rpm
